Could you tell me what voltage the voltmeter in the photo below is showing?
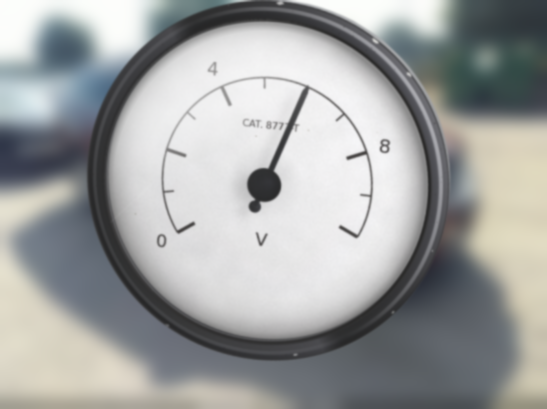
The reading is 6 V
